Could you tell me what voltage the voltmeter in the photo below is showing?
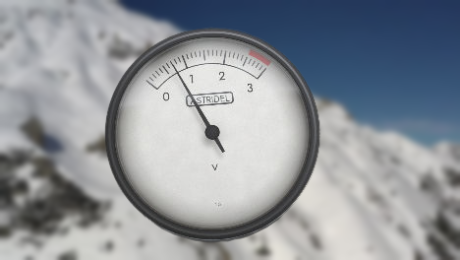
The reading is 0.7 V
